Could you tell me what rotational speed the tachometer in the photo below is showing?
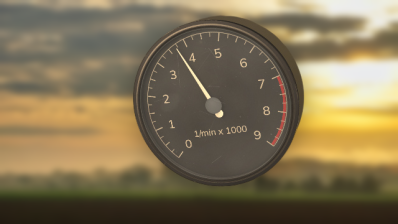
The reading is 3750 rpm
